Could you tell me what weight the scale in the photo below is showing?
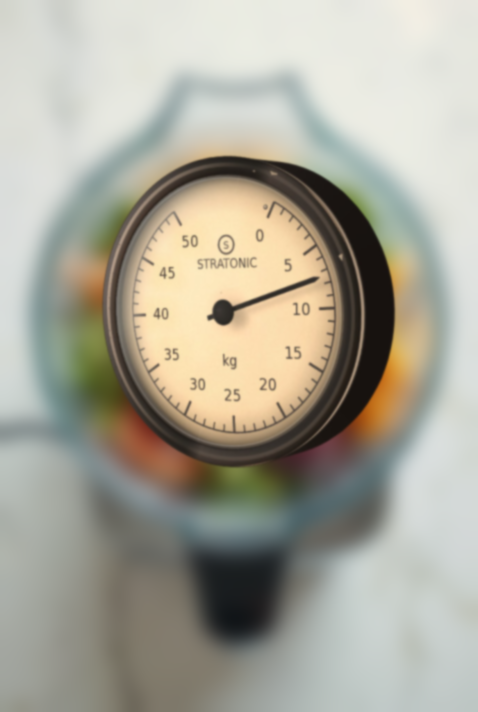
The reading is 7.5 kg
